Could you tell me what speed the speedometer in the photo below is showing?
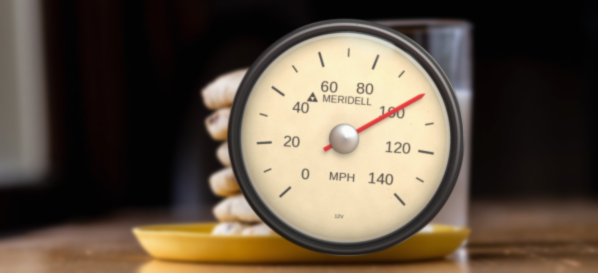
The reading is 100 mph
